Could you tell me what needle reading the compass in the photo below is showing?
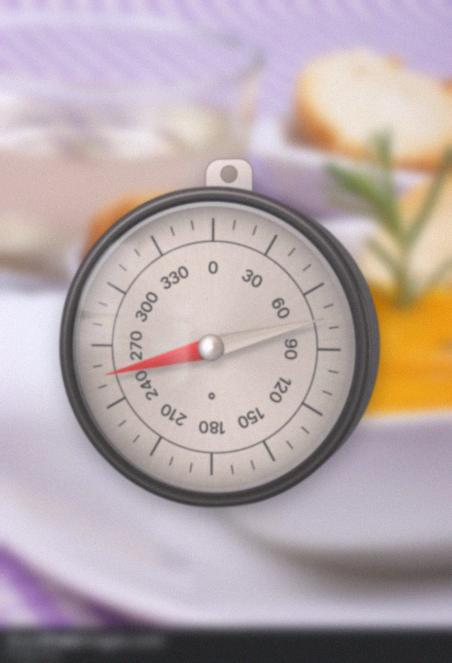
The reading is 255 °
